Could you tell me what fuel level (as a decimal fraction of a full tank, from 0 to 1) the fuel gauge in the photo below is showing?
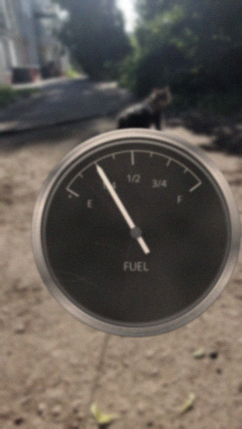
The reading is 0.25
